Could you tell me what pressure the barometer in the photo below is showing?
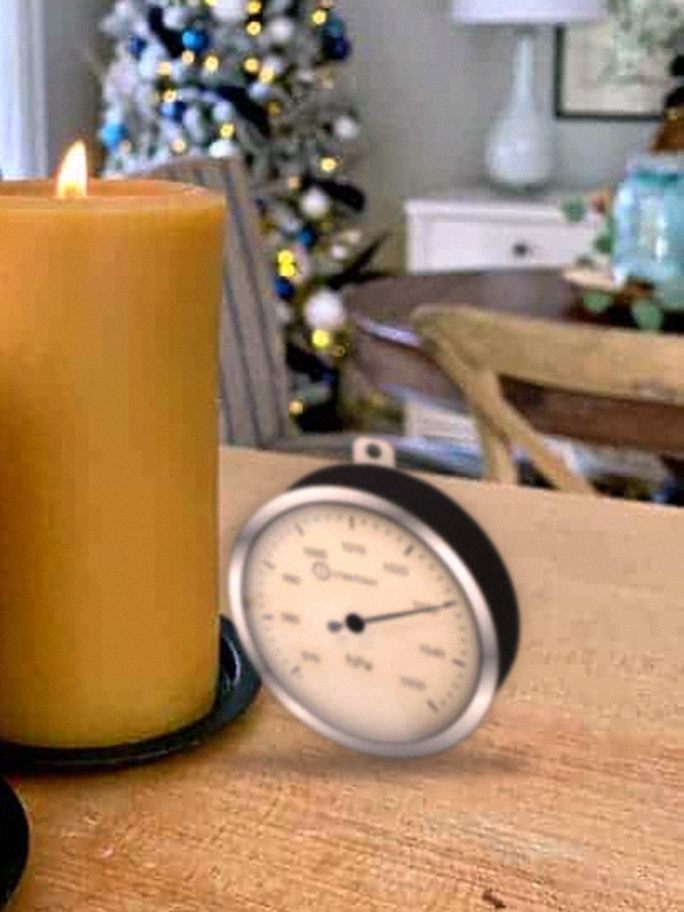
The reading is 1030 hPa
